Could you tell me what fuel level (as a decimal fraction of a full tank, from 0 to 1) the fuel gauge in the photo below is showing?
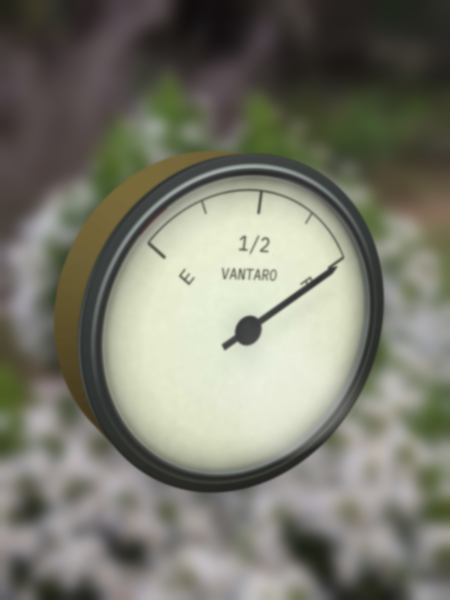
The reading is 1
